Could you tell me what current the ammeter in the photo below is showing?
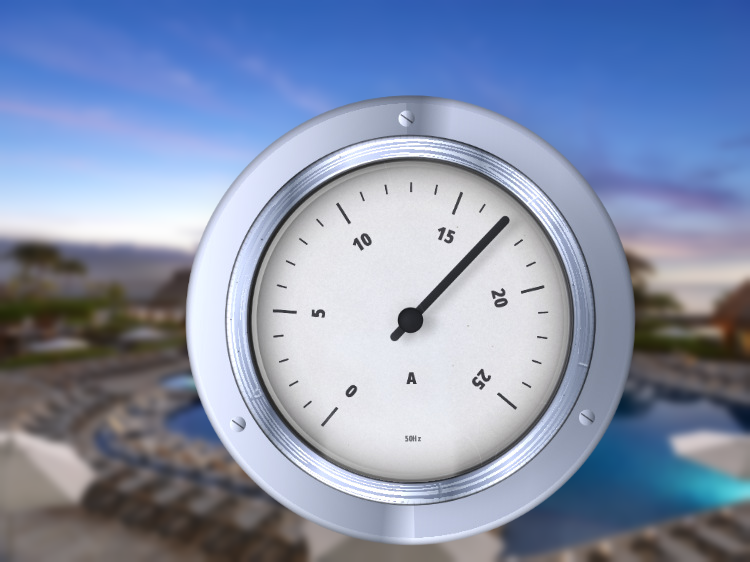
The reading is 17 A
